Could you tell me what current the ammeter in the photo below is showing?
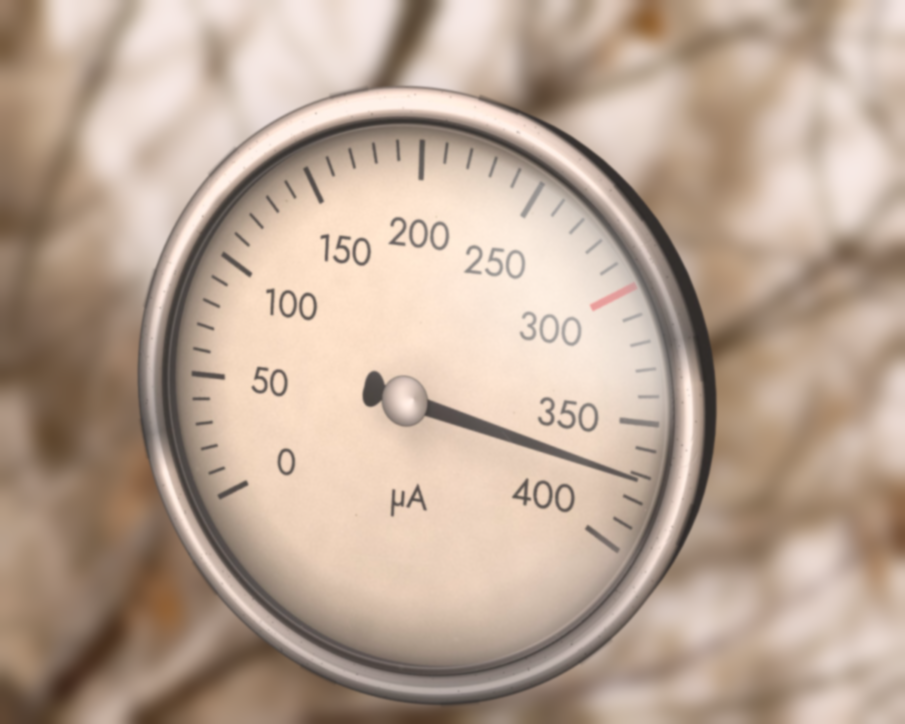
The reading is 370 µA
